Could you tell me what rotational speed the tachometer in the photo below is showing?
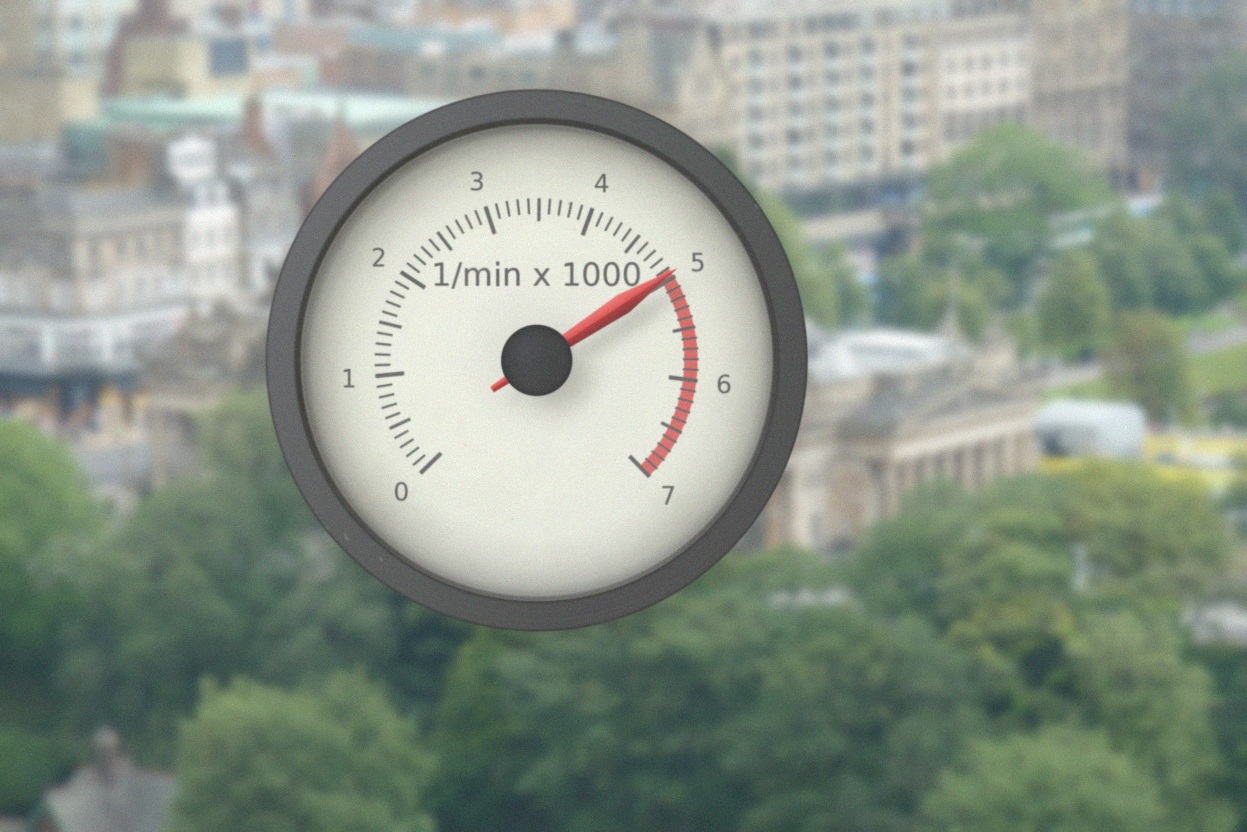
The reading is 4950 rpm
